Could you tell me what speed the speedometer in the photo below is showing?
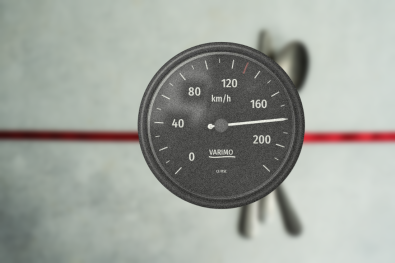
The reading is 180 km/h
